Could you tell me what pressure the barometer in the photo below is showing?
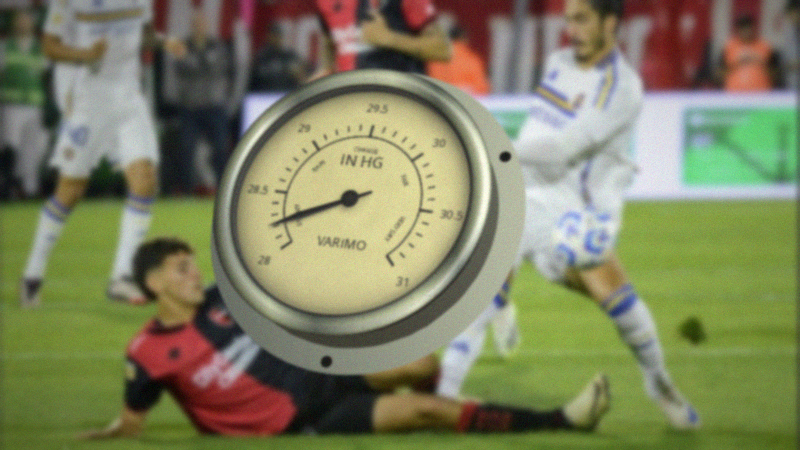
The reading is 28.2 inHg
